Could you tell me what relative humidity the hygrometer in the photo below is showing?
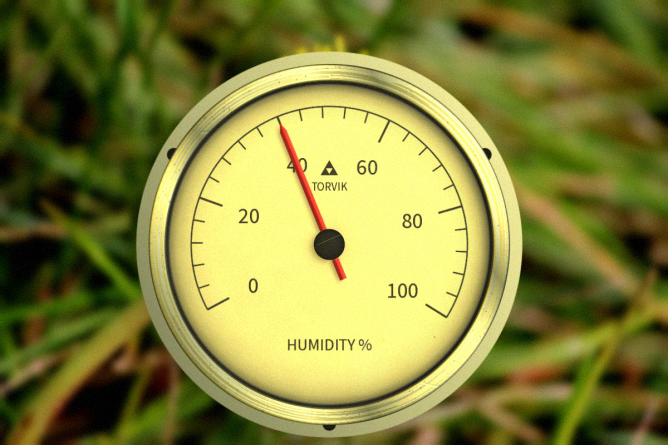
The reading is 40 %
